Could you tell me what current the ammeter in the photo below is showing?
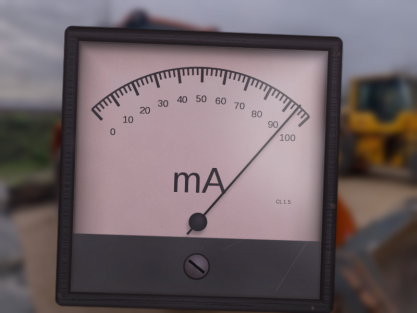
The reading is 94 mA
